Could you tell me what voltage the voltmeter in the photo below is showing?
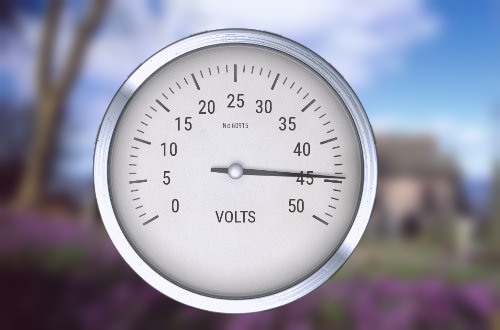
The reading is 44.5 V
